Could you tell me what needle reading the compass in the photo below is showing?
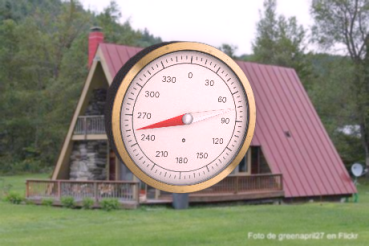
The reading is 255 °
